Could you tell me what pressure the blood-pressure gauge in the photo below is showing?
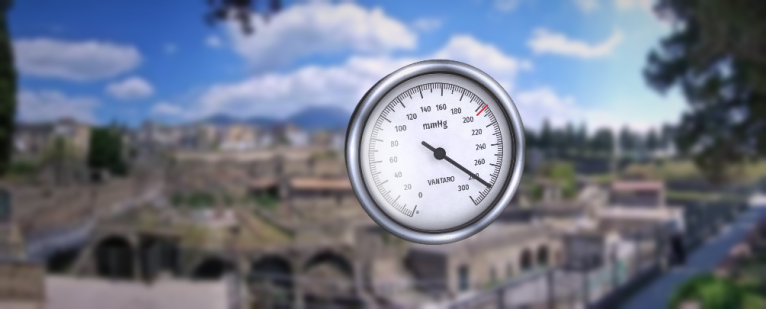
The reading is 280 mmHg
